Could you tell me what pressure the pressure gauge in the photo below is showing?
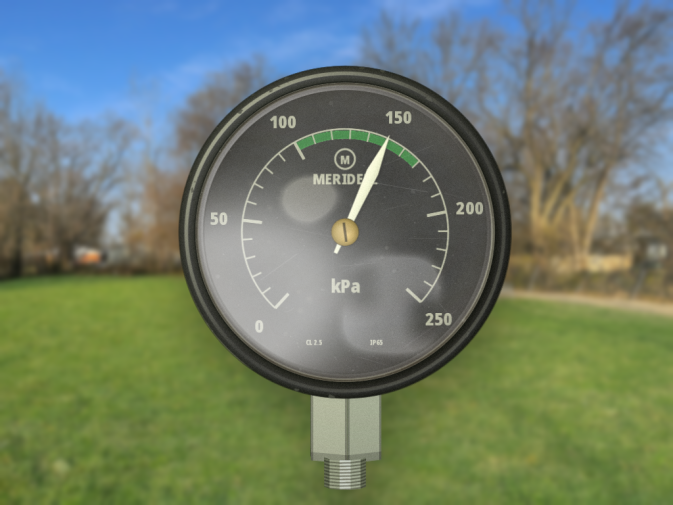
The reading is 150 kPa
